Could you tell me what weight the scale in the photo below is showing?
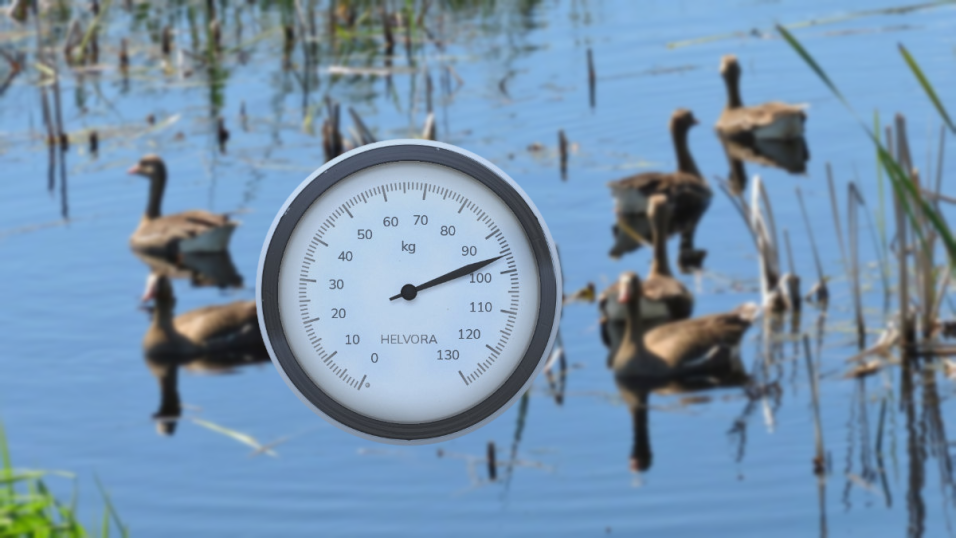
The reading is 96 kg
